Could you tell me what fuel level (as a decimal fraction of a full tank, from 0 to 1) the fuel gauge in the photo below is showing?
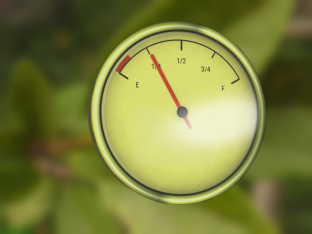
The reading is 0.25
